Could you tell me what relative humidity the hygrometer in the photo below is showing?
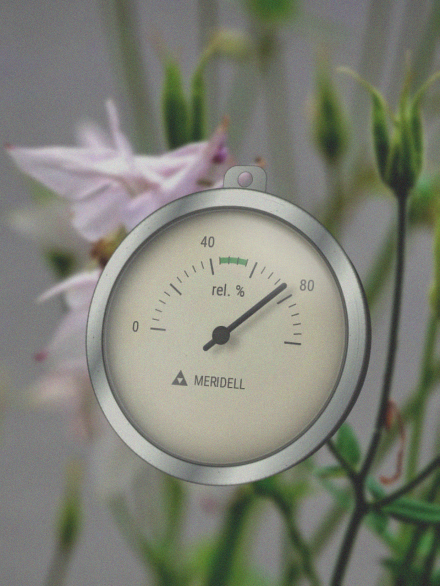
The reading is 76 %
